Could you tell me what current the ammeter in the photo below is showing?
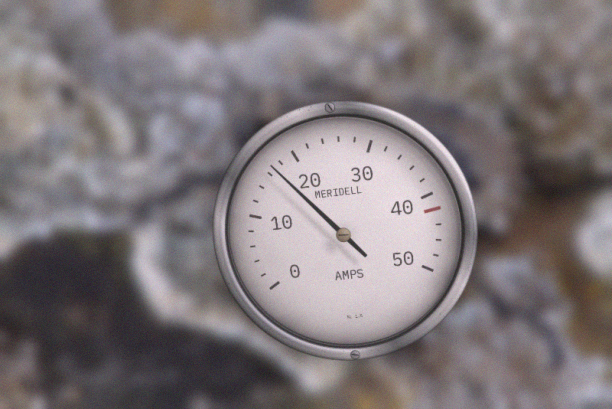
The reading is 17 A
